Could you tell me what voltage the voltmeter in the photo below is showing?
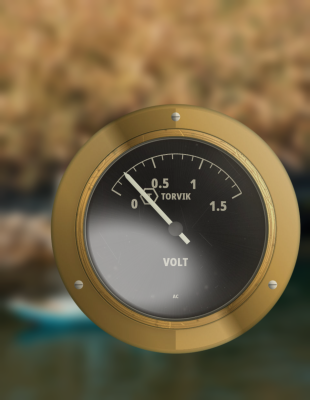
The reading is 0.2 V
